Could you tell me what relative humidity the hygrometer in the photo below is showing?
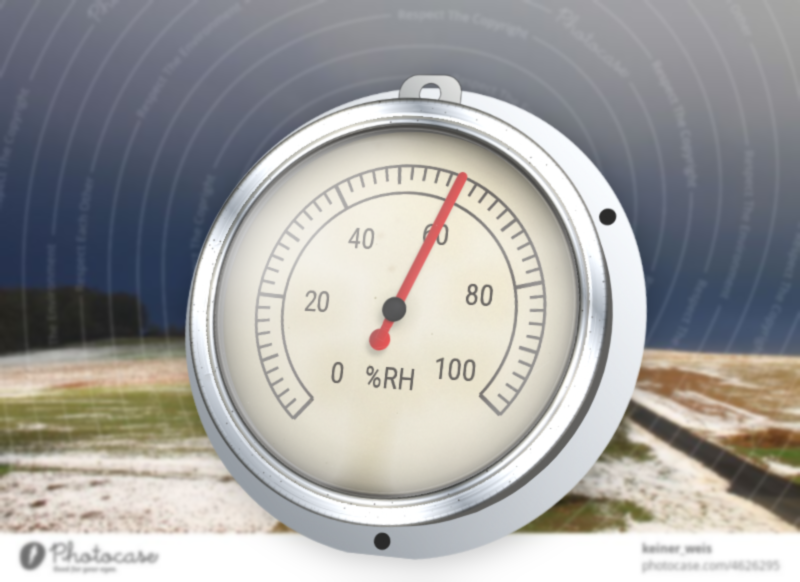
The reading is 60 %
